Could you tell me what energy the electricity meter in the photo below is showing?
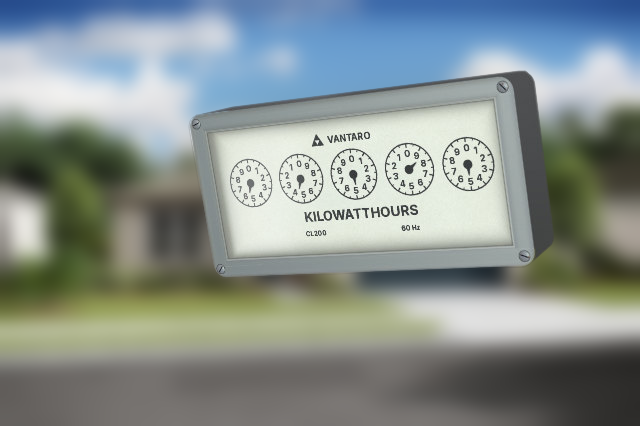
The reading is 54485 kWh
